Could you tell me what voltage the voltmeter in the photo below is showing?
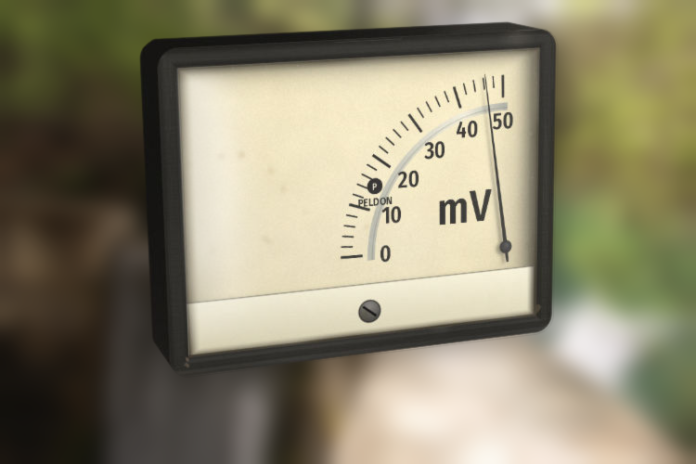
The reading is 46 mV
